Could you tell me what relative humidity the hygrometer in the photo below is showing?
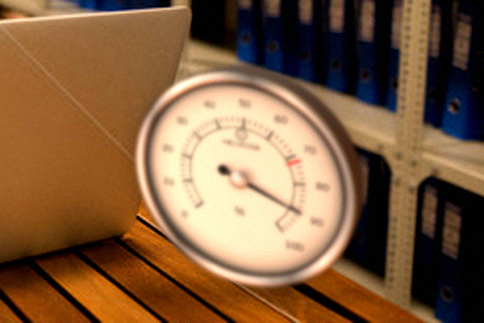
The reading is 90 %
